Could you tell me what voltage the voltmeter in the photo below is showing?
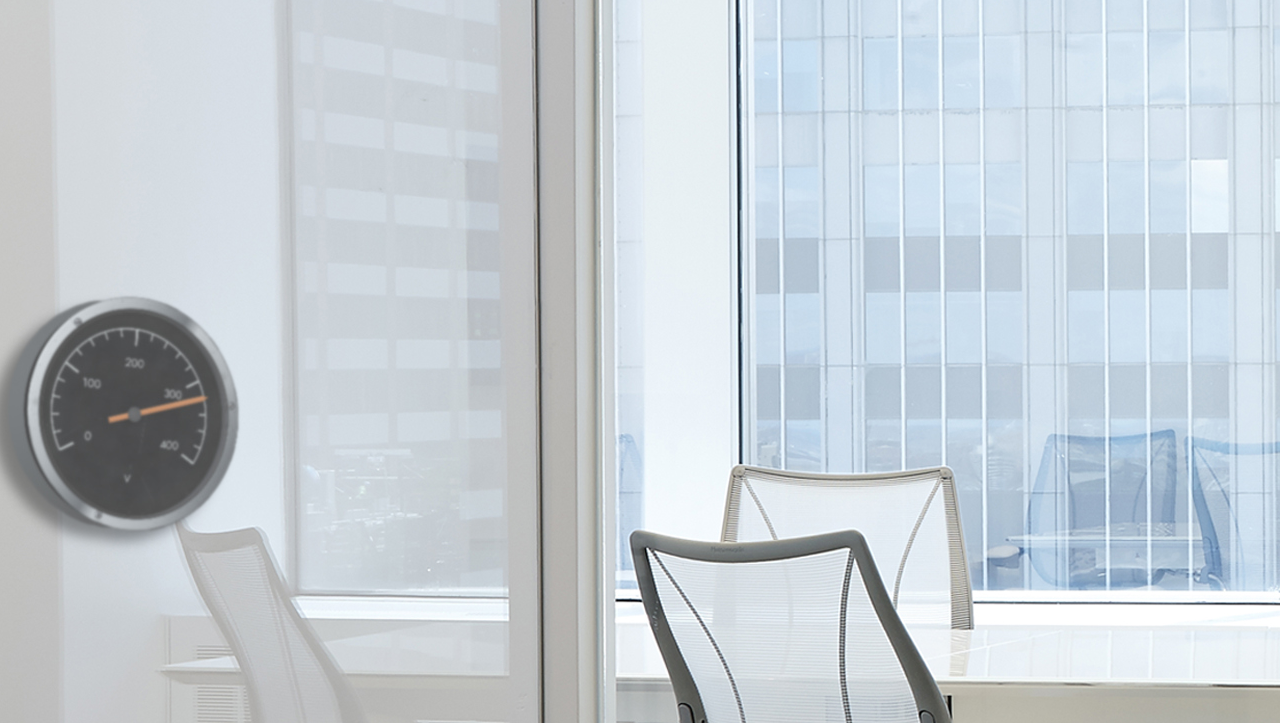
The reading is 320 V
